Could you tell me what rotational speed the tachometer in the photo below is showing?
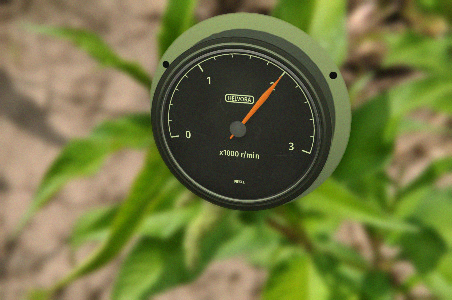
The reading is 2000 rpm
